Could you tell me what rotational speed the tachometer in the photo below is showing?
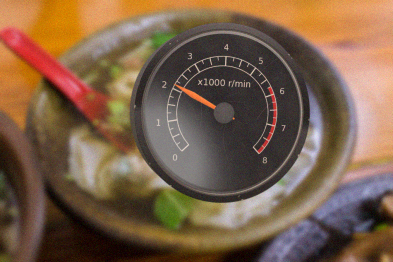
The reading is 2125 rpm
